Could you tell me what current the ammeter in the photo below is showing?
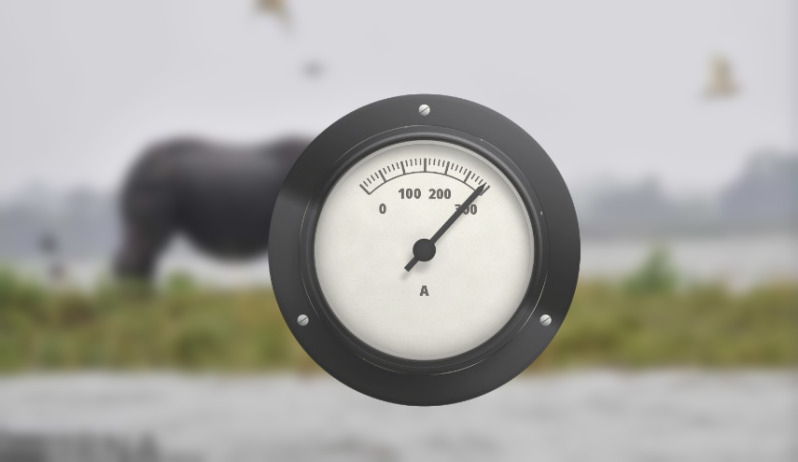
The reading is 290 A
